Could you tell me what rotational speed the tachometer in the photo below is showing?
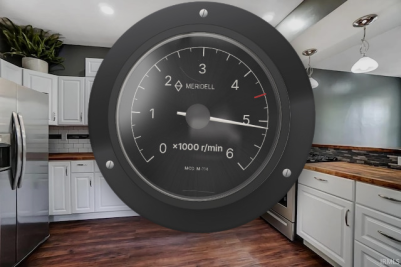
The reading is 5125 rpm
